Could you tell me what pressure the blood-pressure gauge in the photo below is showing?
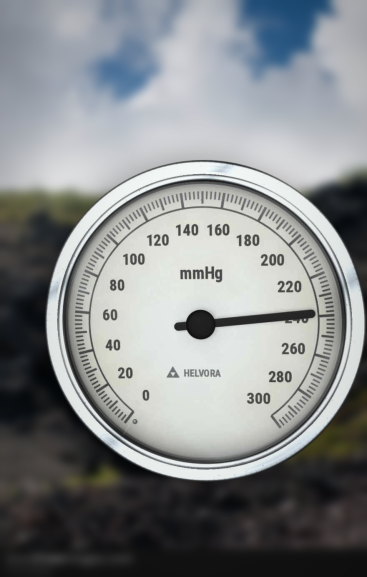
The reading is 238 mmHg
